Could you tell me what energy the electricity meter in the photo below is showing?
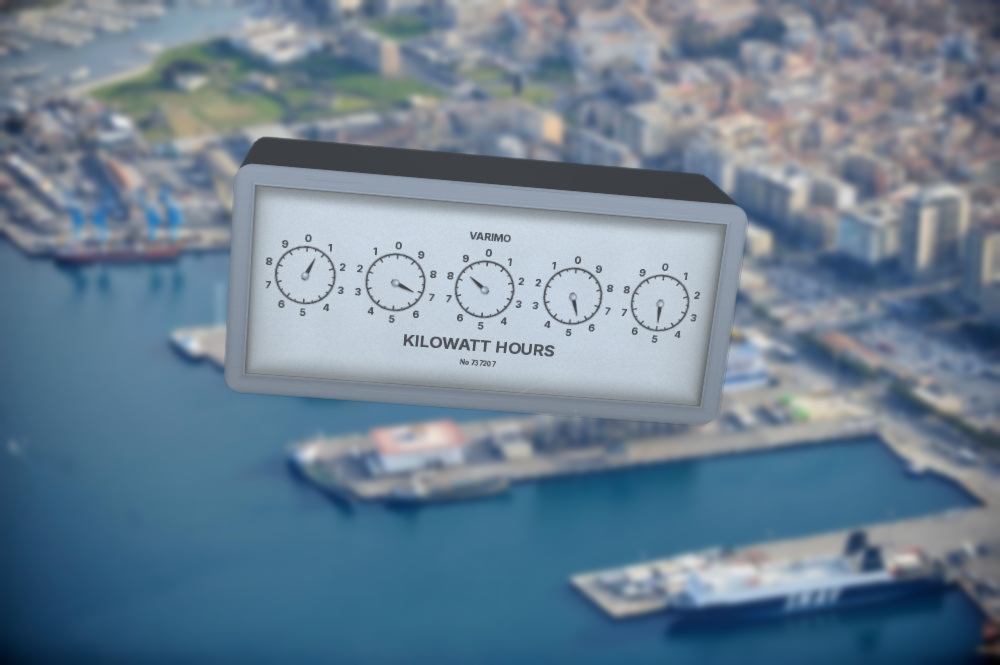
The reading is 6855 kWh
